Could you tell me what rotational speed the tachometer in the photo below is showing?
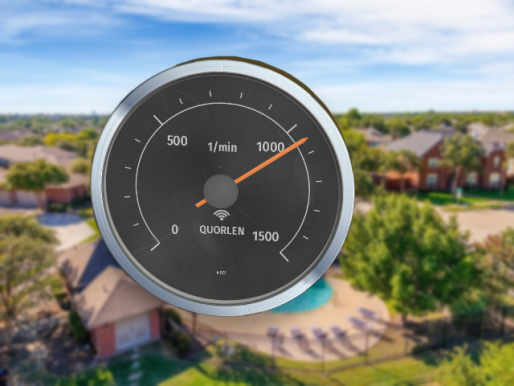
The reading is 1050 rpm
